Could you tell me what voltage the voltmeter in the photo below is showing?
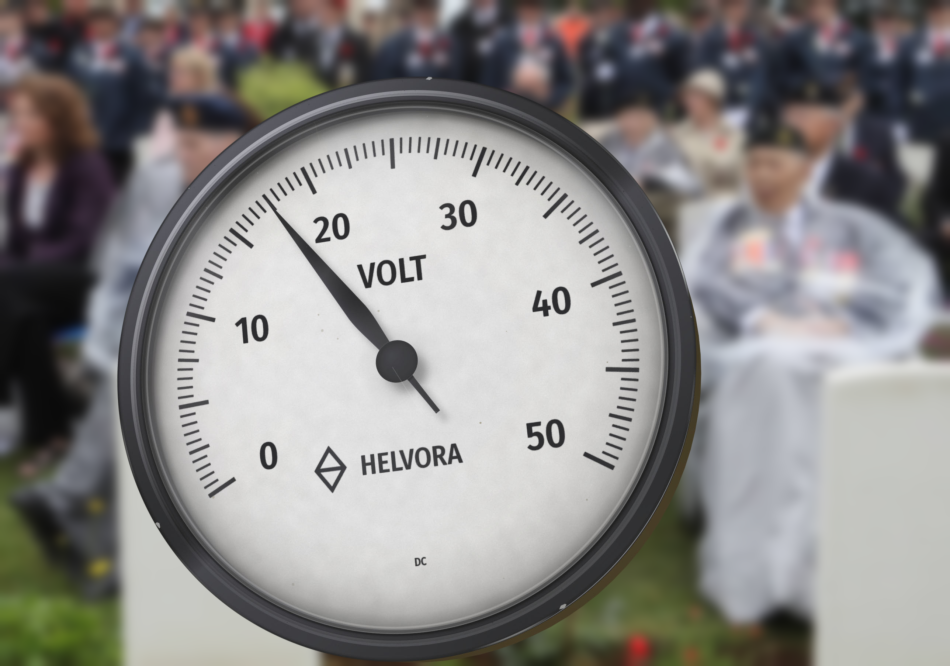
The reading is 17.5 V
